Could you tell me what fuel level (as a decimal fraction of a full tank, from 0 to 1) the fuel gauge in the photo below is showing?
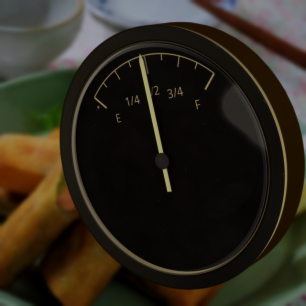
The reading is 0.5
